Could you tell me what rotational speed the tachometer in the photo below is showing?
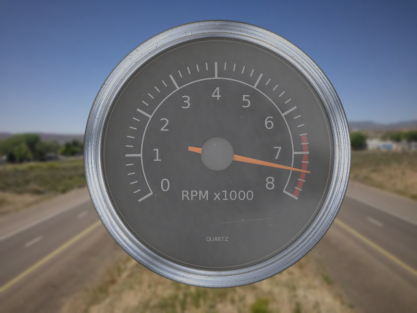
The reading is 7400 rpm
